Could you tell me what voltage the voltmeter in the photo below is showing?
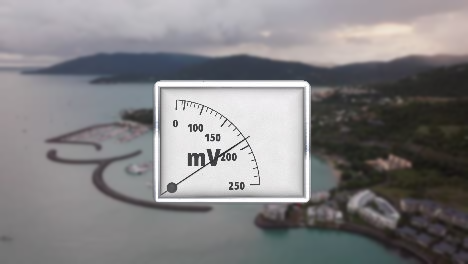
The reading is 190 mV
